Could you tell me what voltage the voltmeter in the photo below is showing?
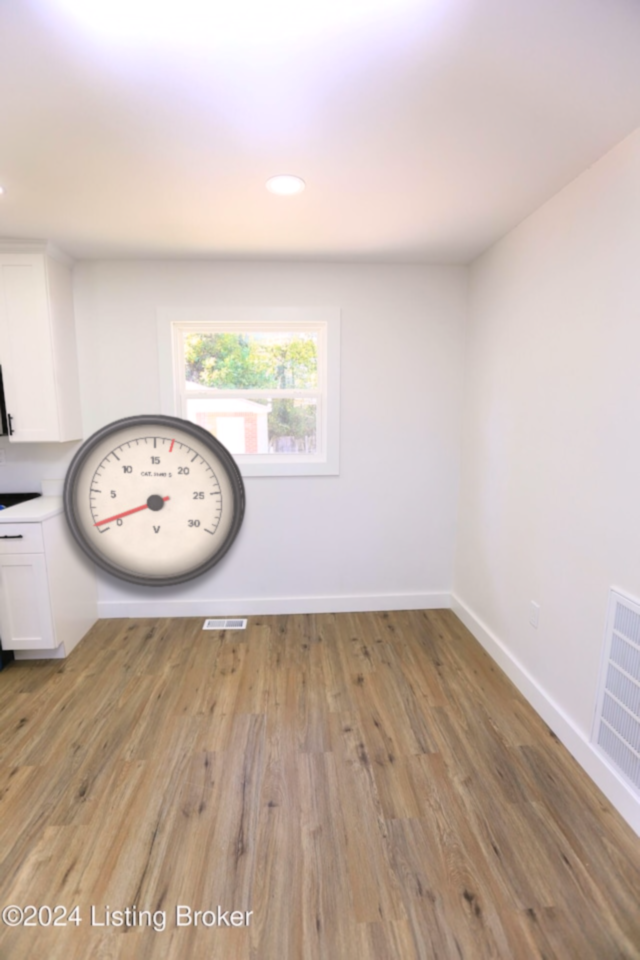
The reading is 1 V
